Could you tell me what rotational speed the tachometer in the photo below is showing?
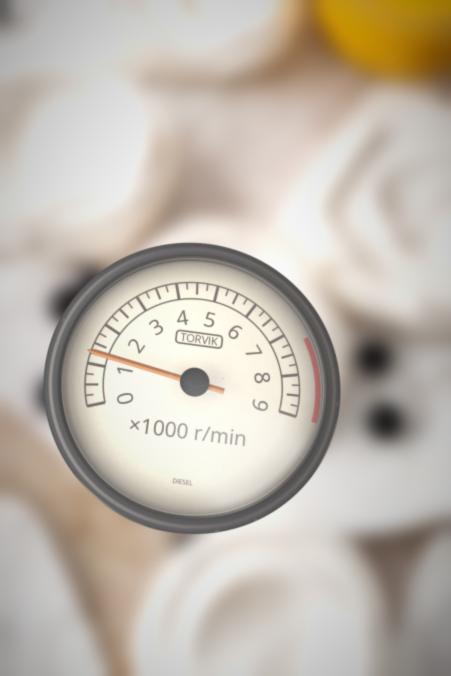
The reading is 1250 rpm
